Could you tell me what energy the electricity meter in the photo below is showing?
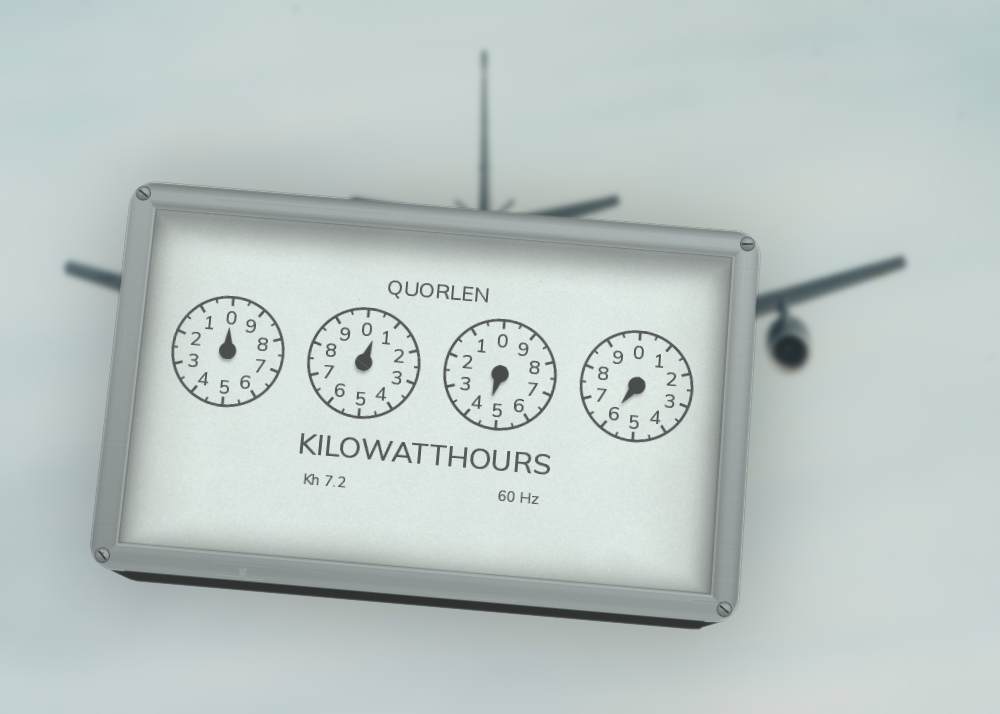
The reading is 46 kWh
